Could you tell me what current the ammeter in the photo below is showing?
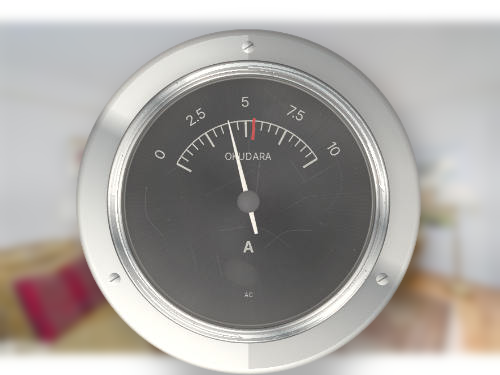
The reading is 4 A
